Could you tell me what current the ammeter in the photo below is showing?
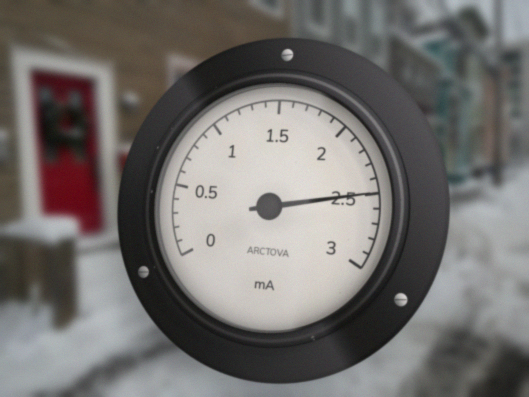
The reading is 2.5 mA
